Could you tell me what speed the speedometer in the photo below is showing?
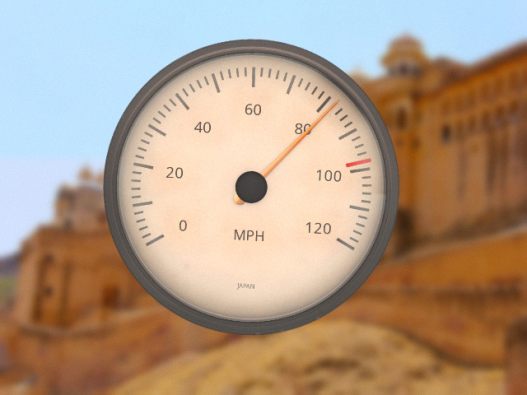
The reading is 82 mph
